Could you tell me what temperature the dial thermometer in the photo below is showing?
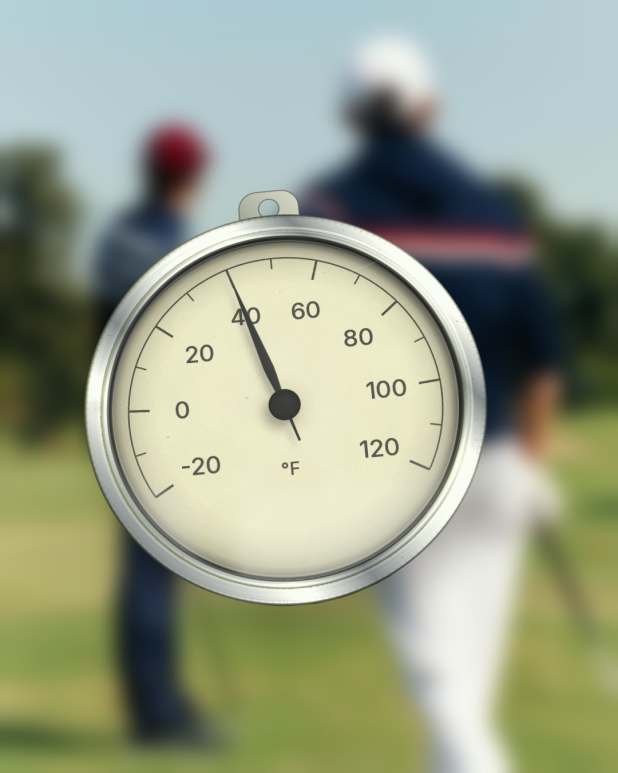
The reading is 40 °F
